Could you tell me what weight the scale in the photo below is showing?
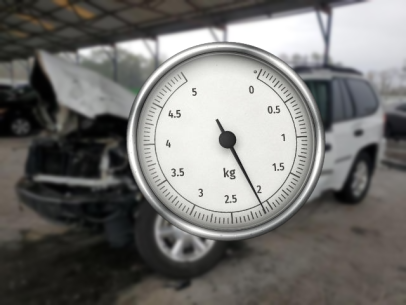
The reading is 2.1 kg
